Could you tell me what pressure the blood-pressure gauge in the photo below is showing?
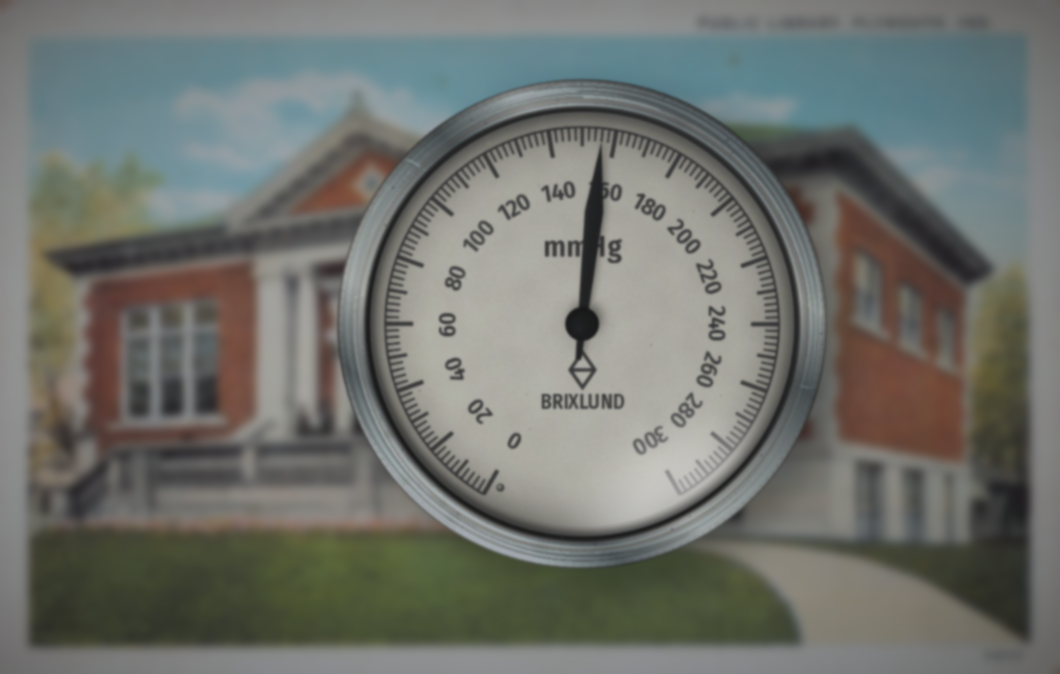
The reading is 156 mmHg
